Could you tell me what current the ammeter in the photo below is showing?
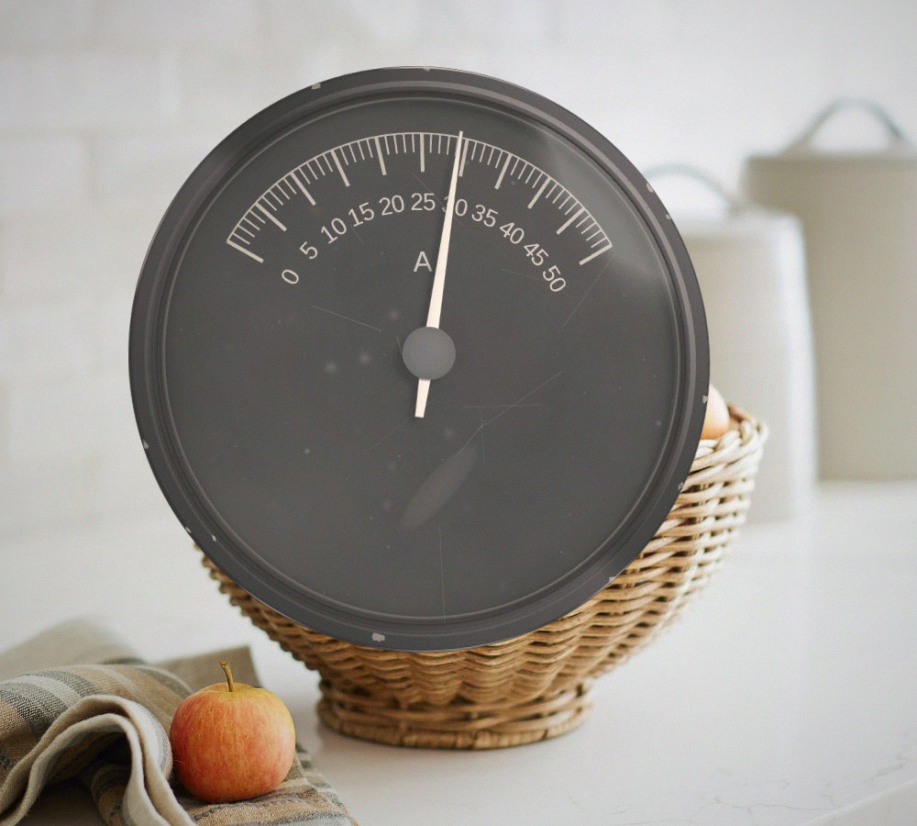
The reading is 29 A
